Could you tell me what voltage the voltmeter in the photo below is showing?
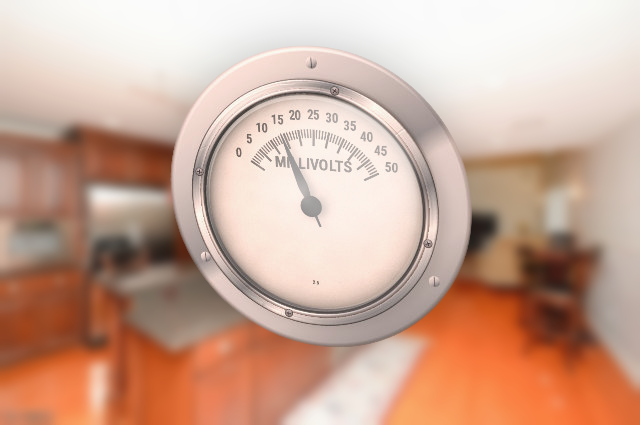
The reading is 15 mV
